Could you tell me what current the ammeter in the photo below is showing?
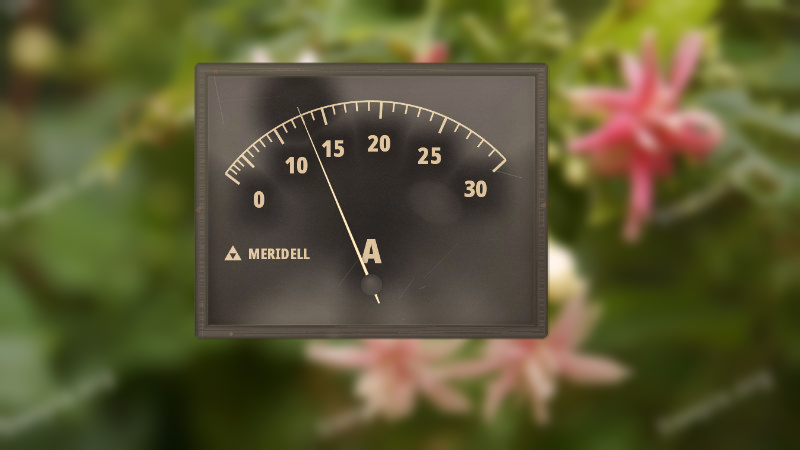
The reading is 13 A
